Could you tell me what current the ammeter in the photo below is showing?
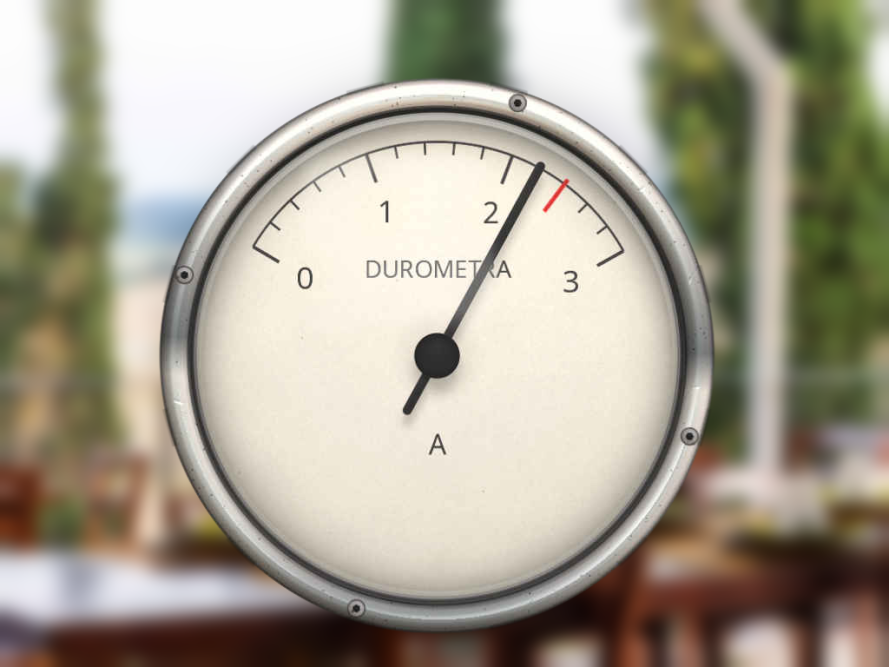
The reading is 2.2 A
